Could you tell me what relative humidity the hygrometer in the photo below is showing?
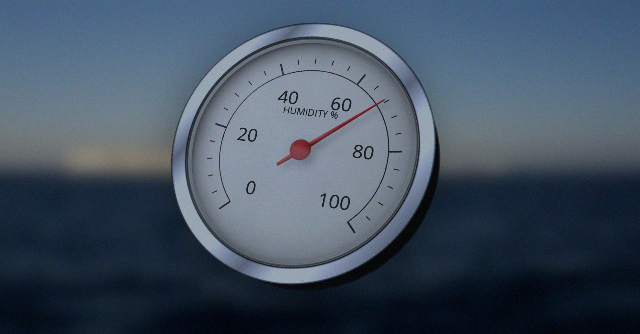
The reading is 68 %
